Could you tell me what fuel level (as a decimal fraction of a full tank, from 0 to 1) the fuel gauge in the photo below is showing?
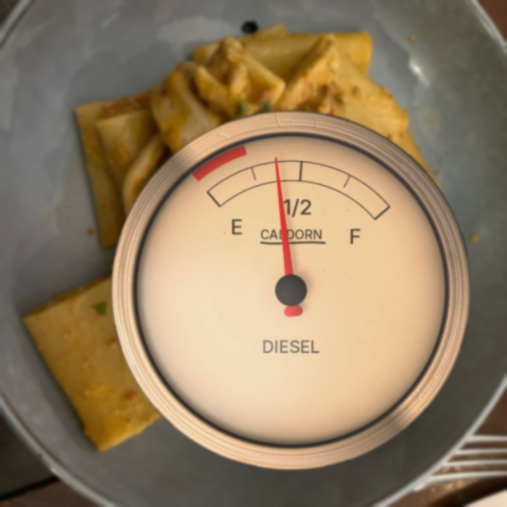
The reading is 0.375
